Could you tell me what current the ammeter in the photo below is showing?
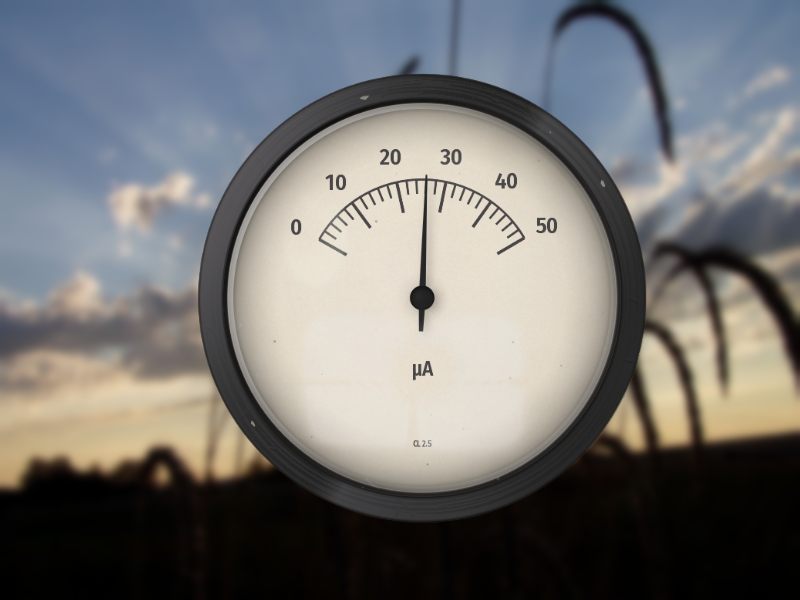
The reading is 26 µA
